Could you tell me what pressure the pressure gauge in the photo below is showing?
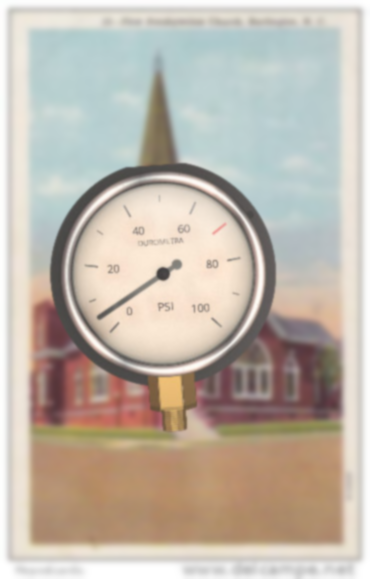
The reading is 5 psi
